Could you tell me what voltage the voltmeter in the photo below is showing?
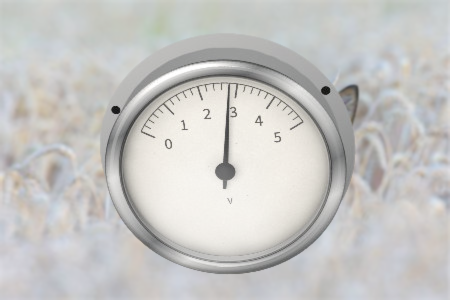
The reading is 2.8 V
